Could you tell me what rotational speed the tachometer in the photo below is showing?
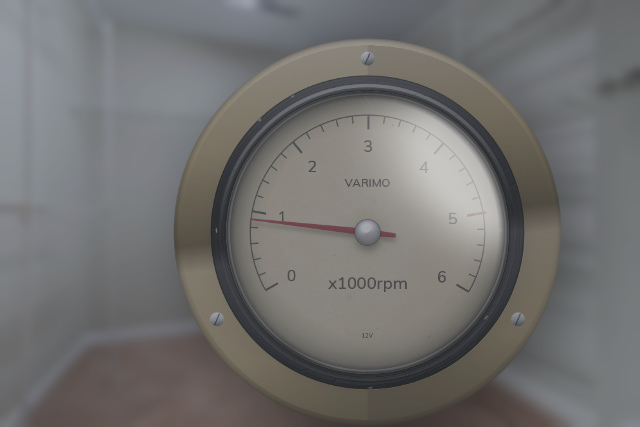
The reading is 900 rpm
